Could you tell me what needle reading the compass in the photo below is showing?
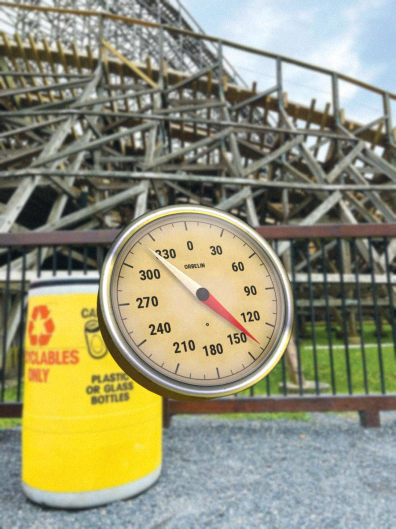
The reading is 140 °
